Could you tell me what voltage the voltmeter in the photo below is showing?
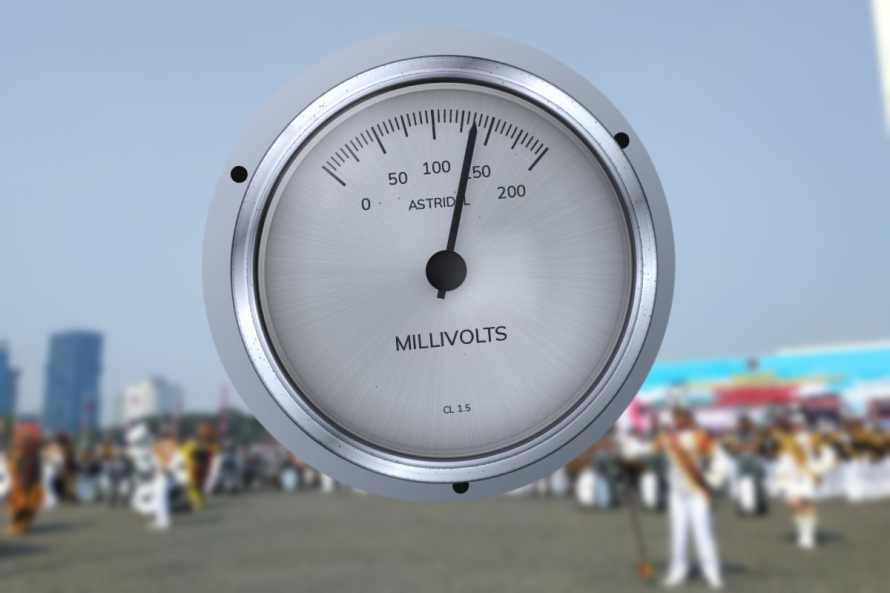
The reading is 135 mV
